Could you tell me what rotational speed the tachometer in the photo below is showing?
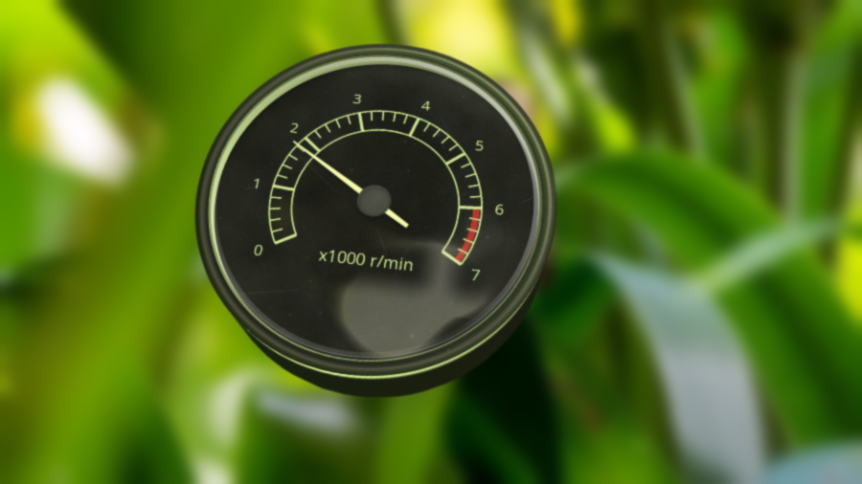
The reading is 1800 rpm
